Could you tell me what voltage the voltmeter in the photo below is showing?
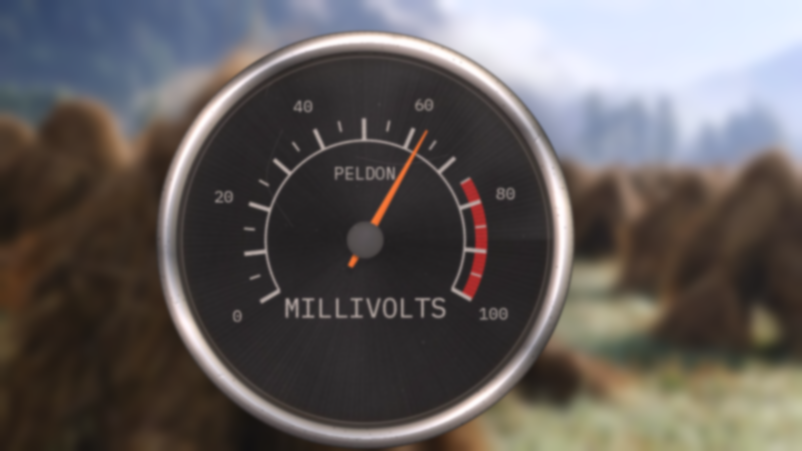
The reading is 62.5 mV
